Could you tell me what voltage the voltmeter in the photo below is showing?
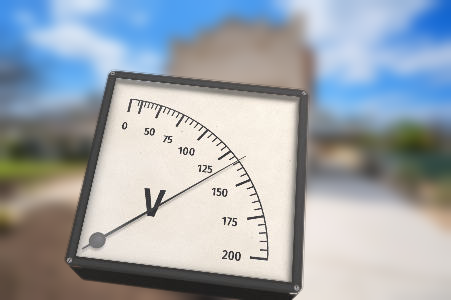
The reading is 135 V
